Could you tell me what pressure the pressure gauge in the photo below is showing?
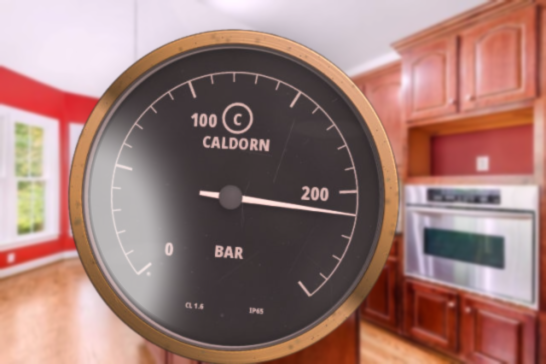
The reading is 210 bar
